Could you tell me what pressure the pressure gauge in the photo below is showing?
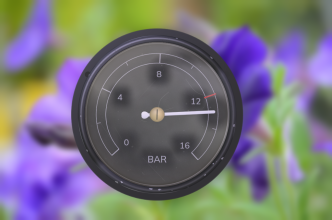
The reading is 13 bar
